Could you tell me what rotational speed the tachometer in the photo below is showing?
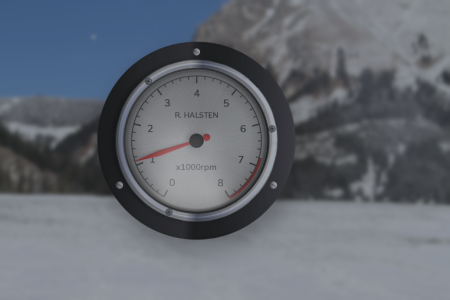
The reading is 1100 rpm
